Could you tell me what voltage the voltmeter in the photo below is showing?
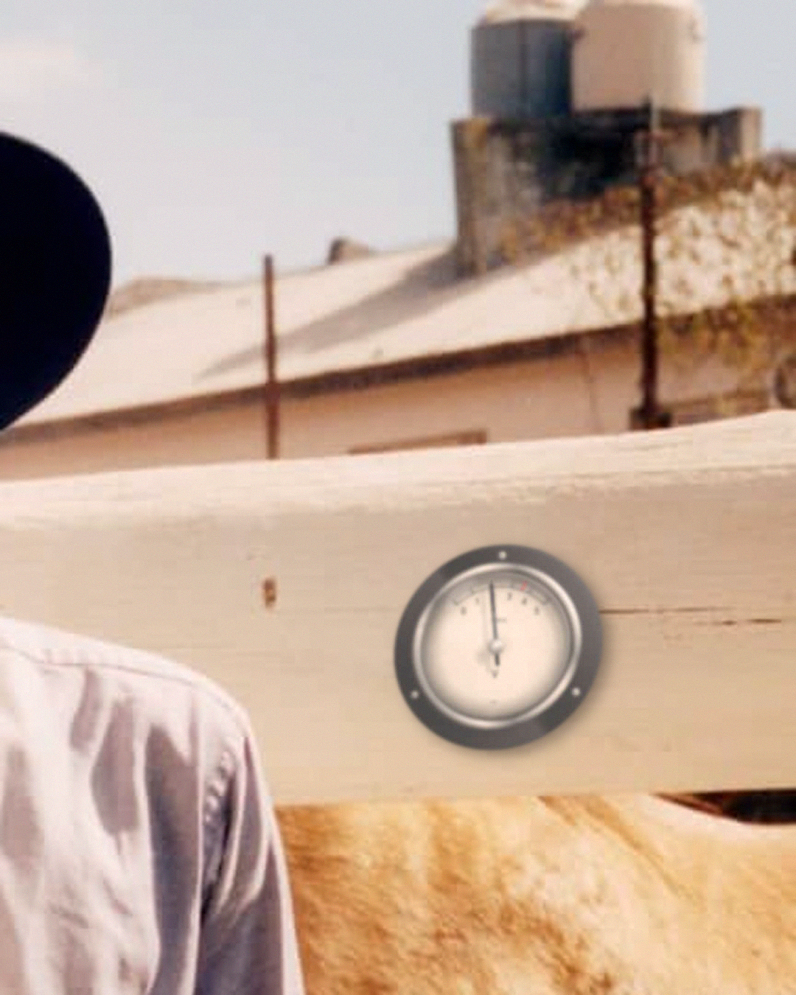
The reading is 2 V
